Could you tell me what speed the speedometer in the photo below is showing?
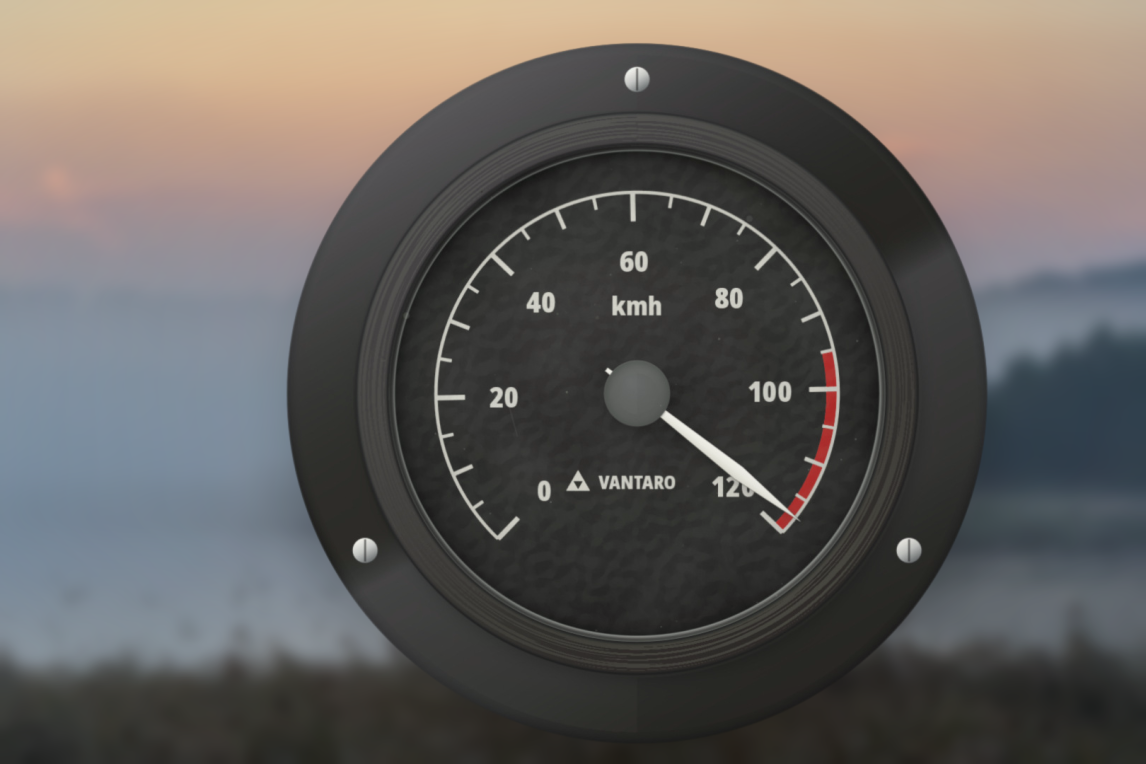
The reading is 117.5 km/h
